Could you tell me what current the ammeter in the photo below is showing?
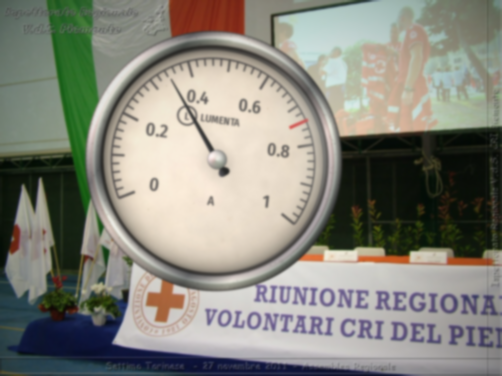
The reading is 0.34 A
